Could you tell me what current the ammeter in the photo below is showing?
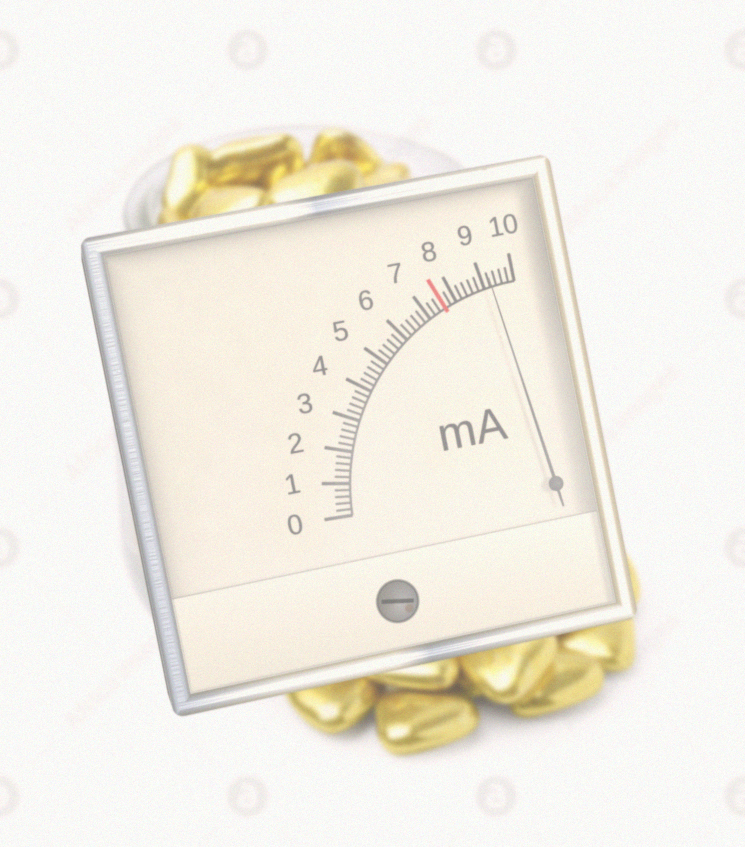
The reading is 9.2 mA
